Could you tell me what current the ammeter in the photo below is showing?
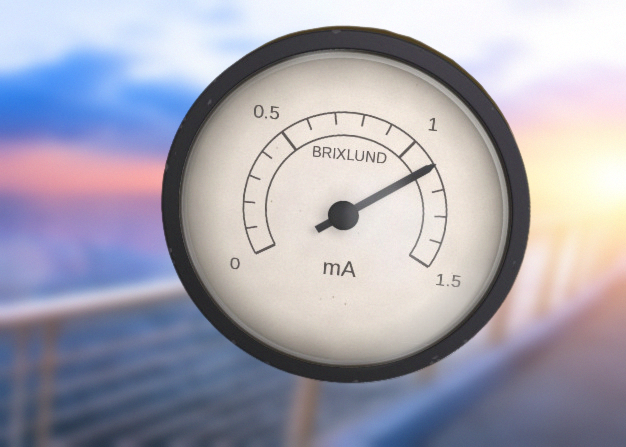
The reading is 1.1 mA
